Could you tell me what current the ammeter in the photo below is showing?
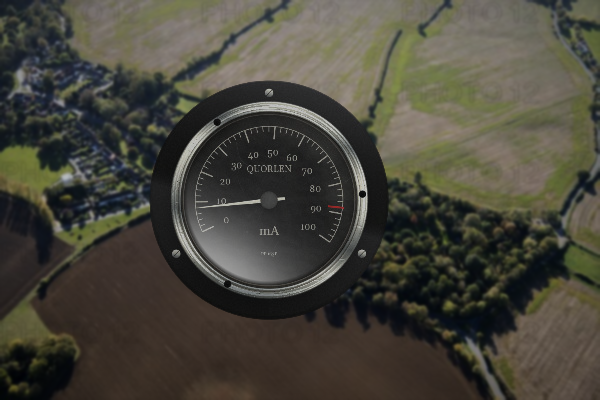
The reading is 8 mA
